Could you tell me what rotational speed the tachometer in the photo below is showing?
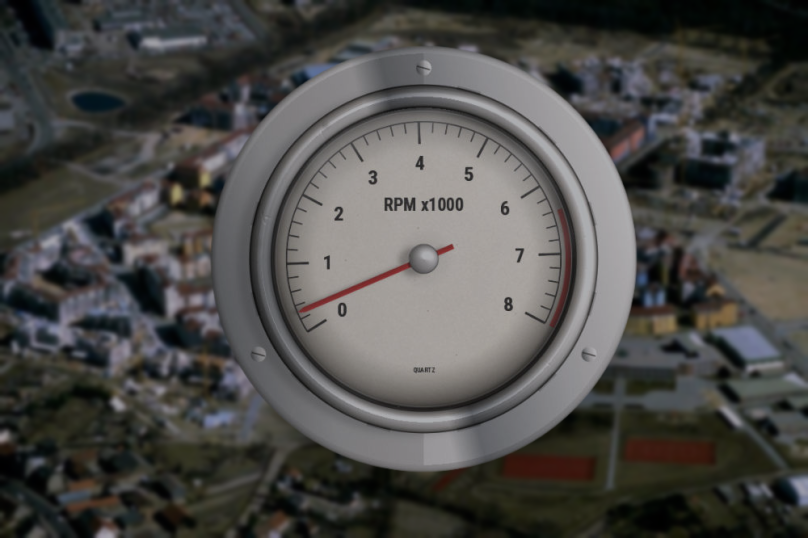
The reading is 300 rpm
